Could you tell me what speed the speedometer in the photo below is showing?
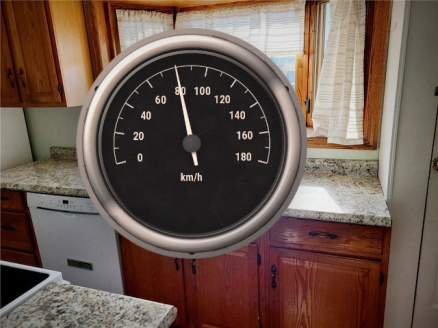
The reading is 80 km/h
